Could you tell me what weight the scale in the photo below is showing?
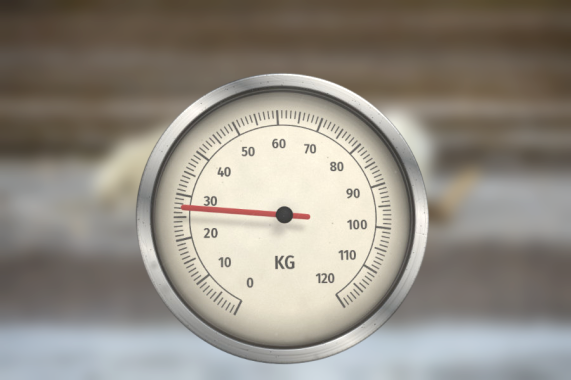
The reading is 27 kg
